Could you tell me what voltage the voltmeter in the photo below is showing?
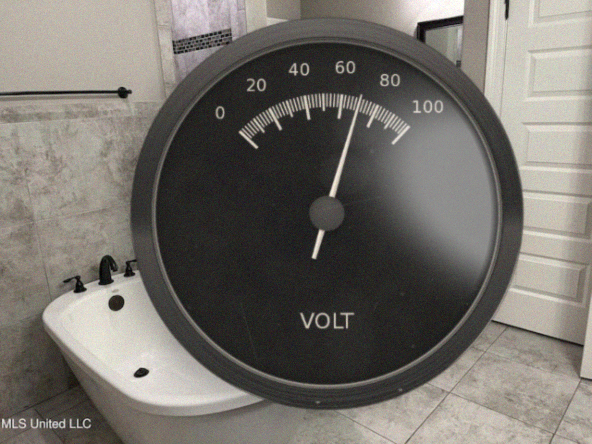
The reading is 70 V
